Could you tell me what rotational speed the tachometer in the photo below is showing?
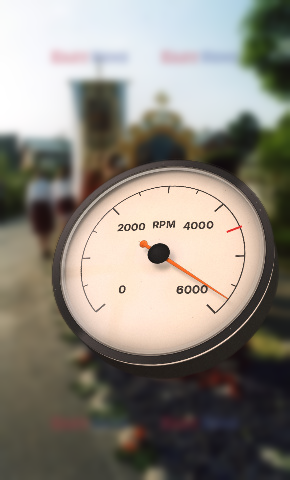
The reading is 5750 rpm
